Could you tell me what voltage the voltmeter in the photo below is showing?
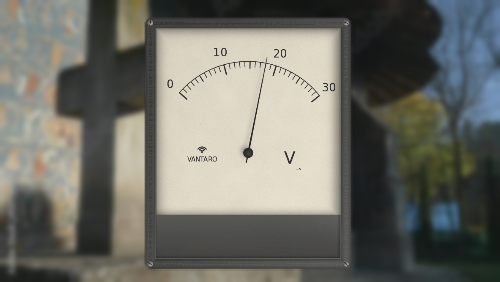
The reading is 18 V
